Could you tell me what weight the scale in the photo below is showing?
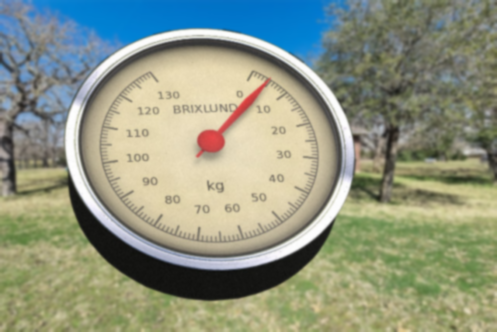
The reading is 5 kg
